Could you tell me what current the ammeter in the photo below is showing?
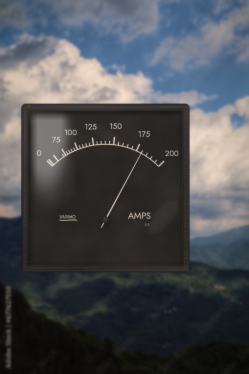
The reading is 180 A
